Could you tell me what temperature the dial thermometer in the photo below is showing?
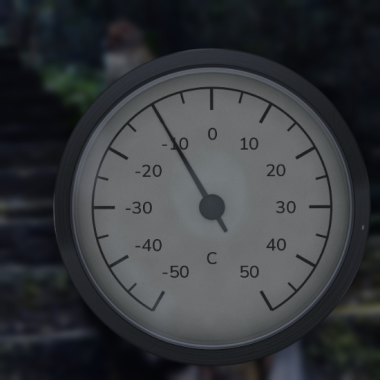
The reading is -10 °C
